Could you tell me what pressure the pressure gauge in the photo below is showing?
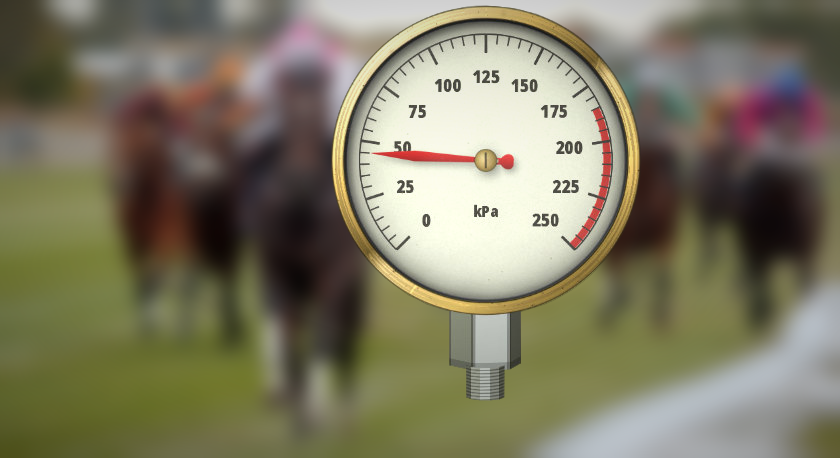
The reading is 45 kPa
